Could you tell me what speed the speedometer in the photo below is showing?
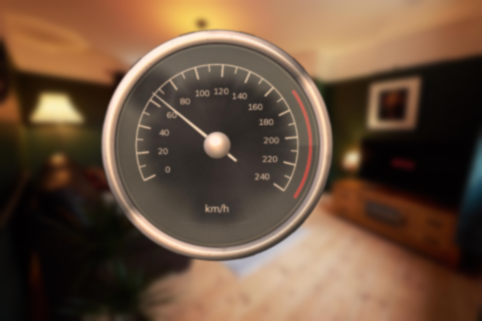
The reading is 65 km/h
